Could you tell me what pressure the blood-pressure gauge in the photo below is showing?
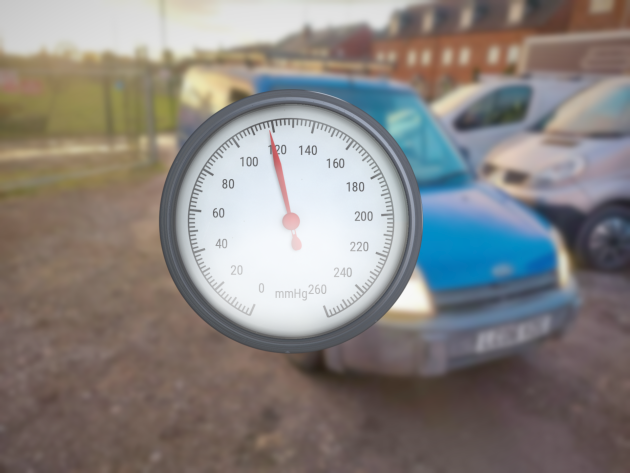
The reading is 118 mmHg
